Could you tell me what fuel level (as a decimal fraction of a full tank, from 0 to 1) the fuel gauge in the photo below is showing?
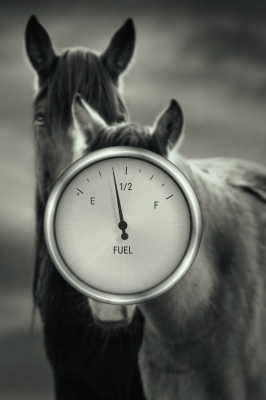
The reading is 0.375
